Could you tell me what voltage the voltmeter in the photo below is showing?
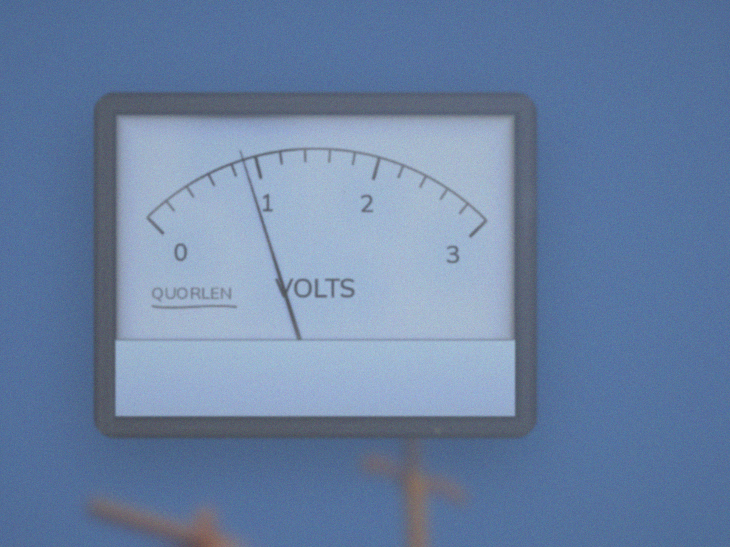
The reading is 0.9 V
